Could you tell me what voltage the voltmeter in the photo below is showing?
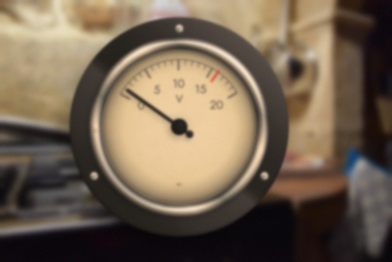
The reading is 1 V
